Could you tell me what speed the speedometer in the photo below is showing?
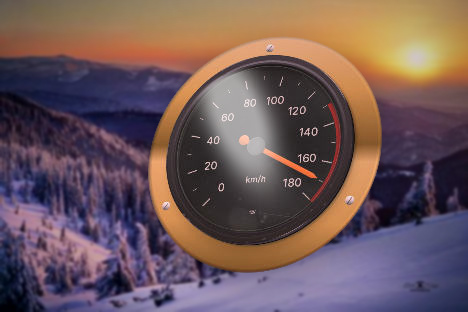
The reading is 170 km/h
